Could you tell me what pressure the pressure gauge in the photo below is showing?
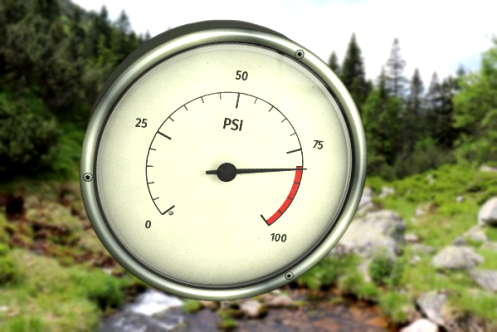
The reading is 80 psi
